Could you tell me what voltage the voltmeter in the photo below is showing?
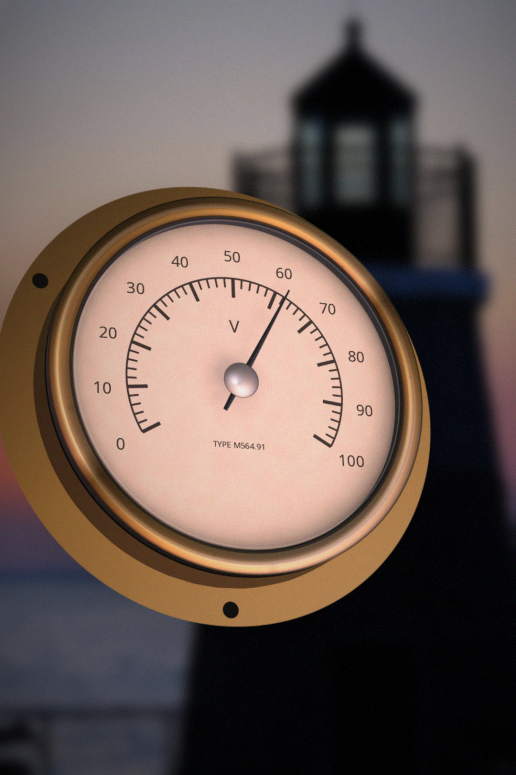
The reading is 62 V
